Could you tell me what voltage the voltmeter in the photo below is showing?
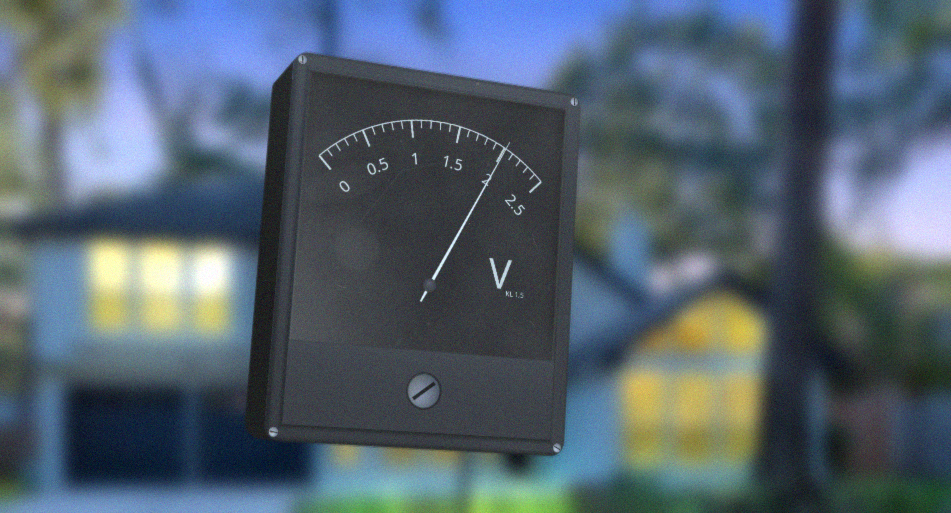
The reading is 2 V
